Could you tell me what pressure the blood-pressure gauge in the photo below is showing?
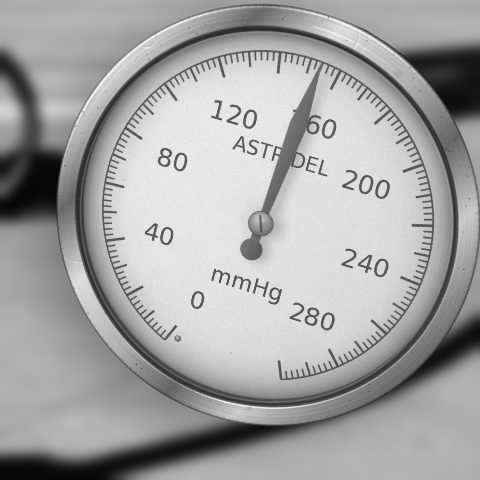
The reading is 154 mmHg
